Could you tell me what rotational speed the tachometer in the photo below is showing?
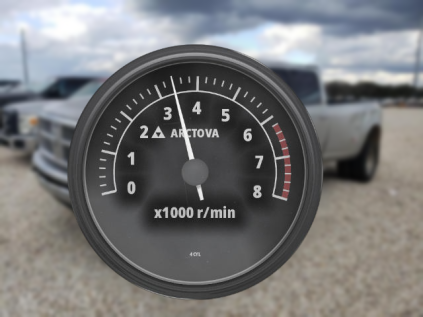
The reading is 3400 rpm
